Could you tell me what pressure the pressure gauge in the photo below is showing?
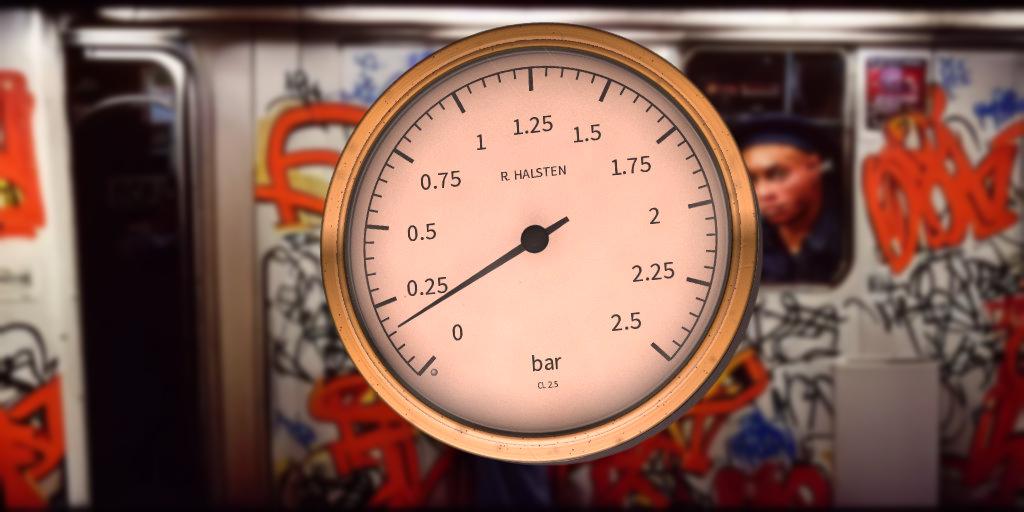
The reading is 0.15 bar
